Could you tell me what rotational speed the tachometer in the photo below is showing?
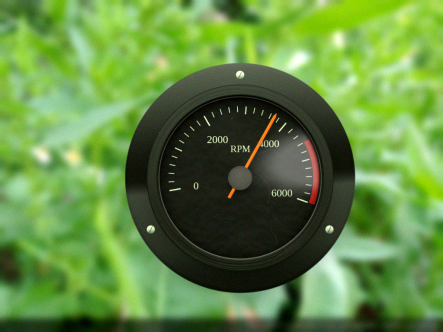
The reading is 3700 rpm
